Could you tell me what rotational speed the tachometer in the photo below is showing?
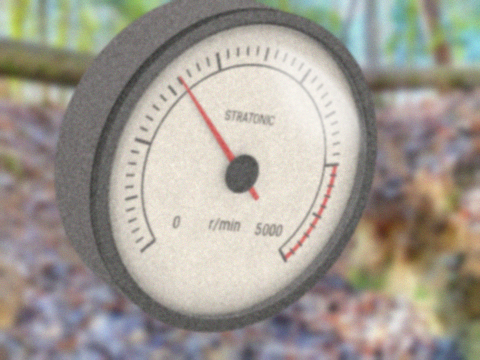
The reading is 1600 rpm
